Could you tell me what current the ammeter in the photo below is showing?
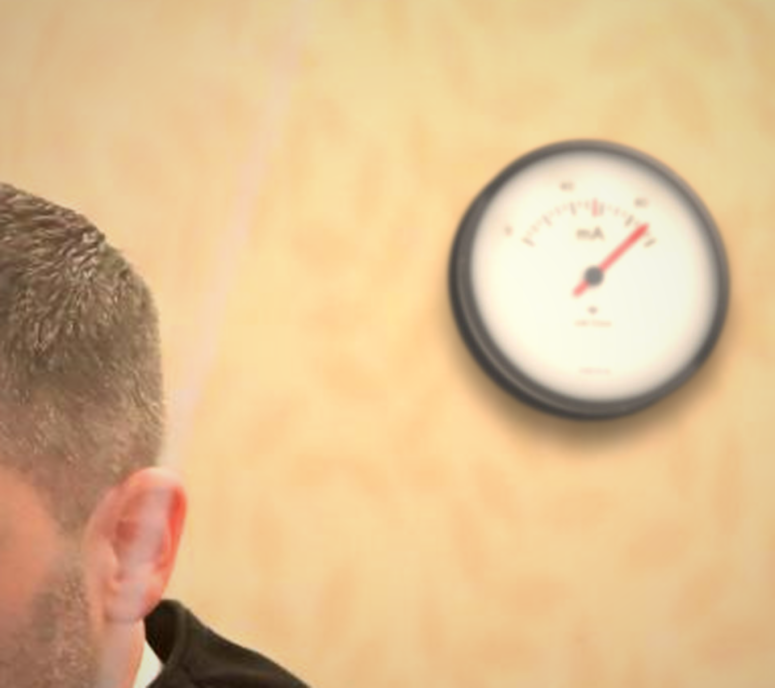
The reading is 90 mA
